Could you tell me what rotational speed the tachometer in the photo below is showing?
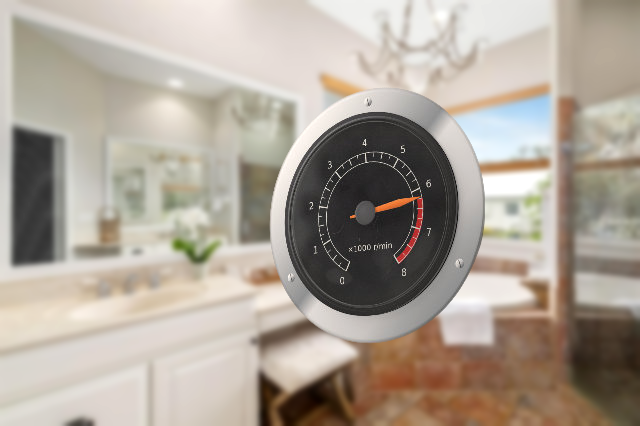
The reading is 6250 rpm
